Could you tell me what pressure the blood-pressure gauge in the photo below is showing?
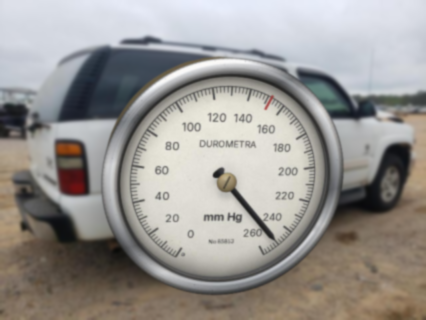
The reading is 250 mmHg
